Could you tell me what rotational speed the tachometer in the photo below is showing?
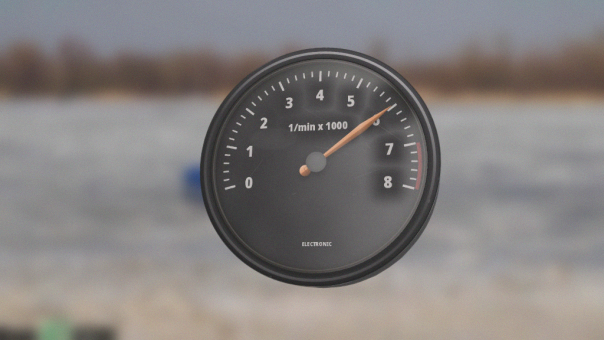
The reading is 6000 rpm
